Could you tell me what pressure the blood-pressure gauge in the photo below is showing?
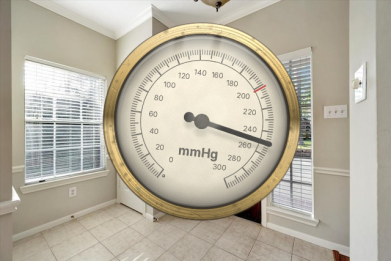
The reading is 250 mmHg
